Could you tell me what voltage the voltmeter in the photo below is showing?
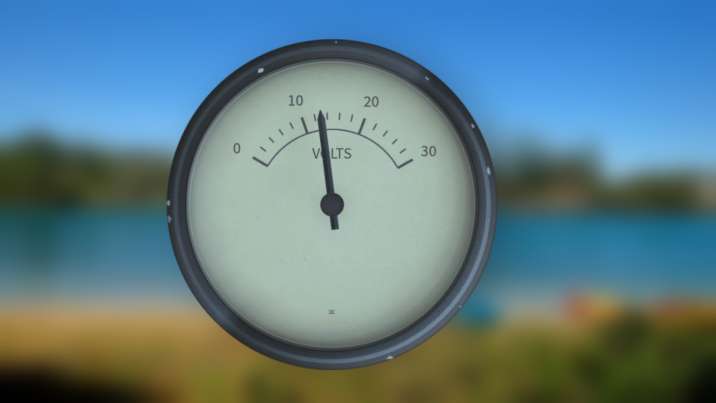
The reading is 13 V
